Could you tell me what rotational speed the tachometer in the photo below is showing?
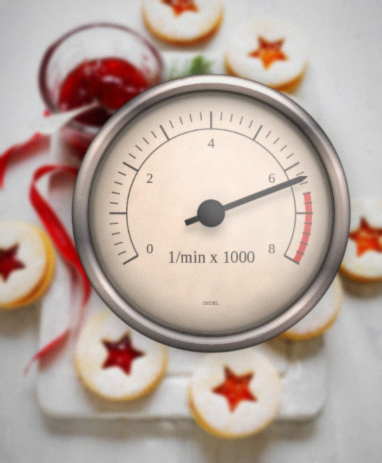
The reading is 6300 rpm
